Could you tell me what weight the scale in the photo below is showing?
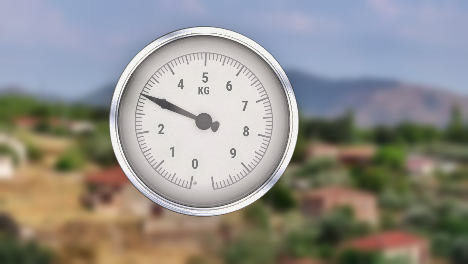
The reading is 3 kg
